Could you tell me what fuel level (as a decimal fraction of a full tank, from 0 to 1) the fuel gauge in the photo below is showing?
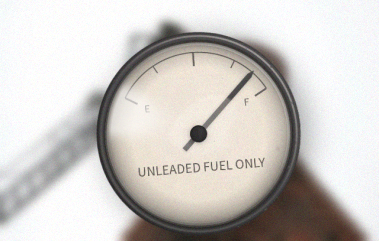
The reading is 0.875
